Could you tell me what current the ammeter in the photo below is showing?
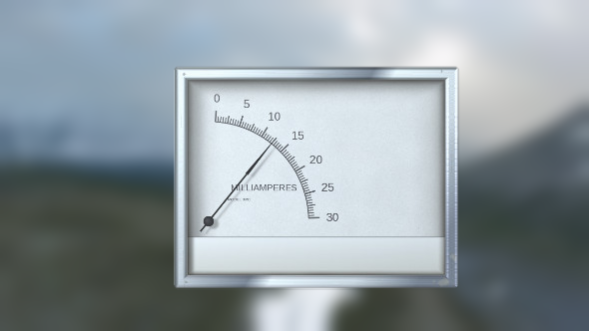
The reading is 12.5 mA
